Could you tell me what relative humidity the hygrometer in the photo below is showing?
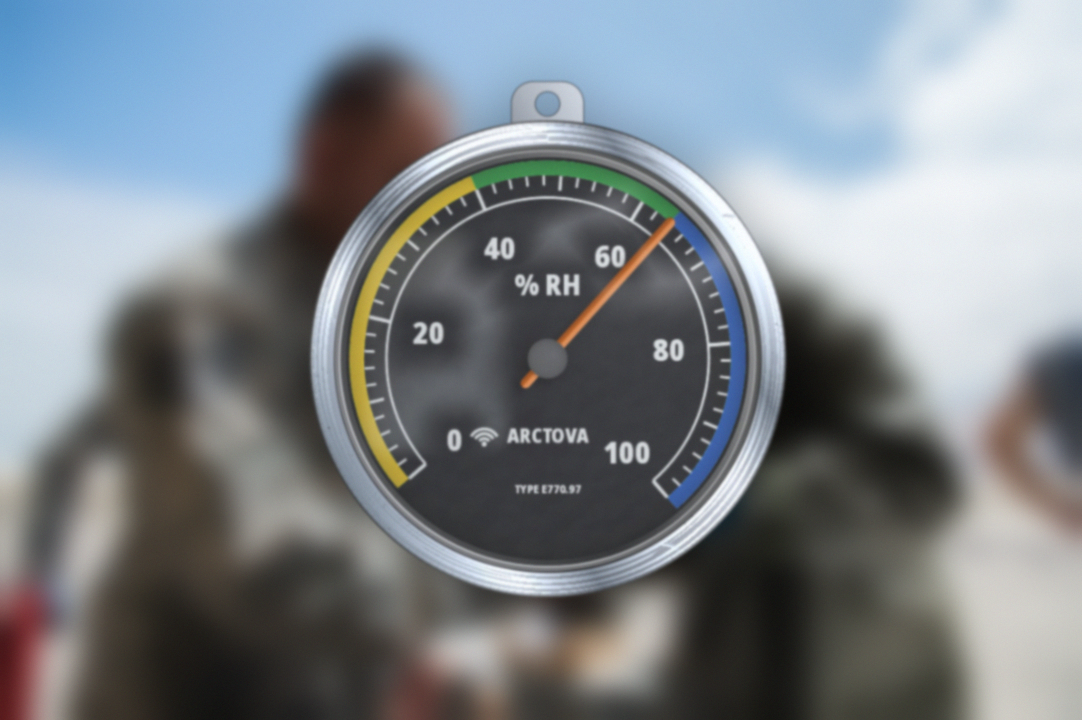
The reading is 64 %
